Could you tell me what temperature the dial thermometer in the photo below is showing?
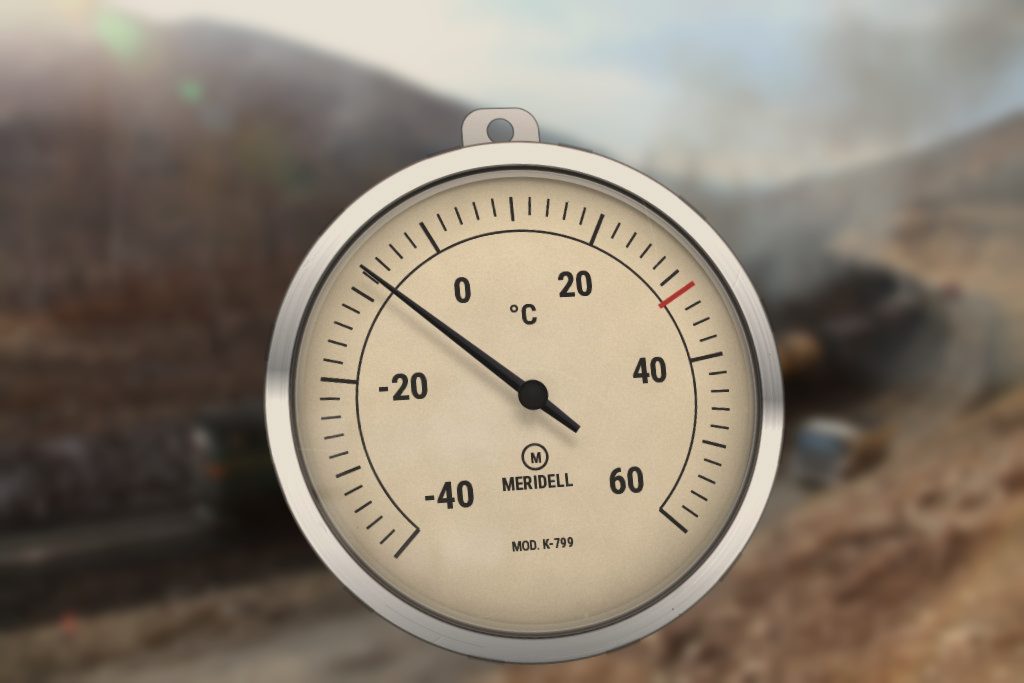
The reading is -8 °C
